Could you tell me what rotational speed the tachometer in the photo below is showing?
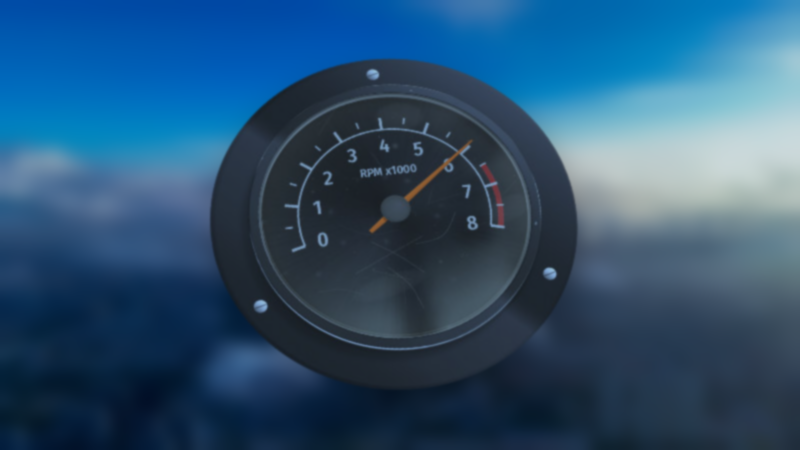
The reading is 6000 rpm
